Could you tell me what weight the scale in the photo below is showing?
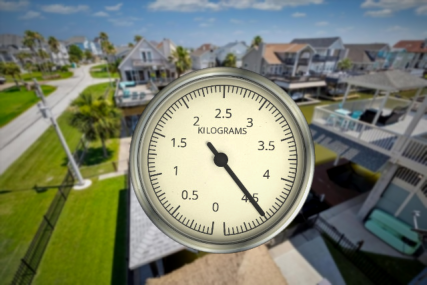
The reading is 4.5 kg
